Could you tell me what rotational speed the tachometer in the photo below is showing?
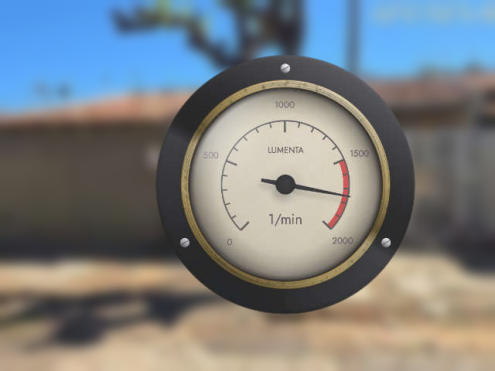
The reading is 1750 rpm
